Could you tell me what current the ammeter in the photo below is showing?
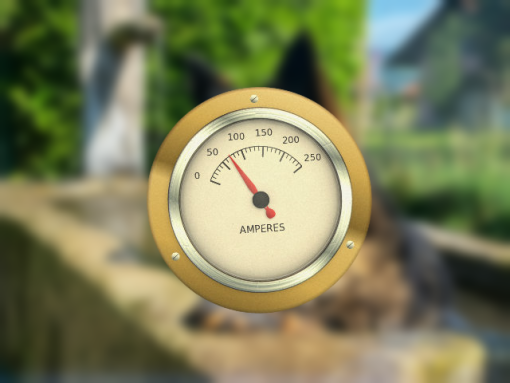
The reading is 70 A
